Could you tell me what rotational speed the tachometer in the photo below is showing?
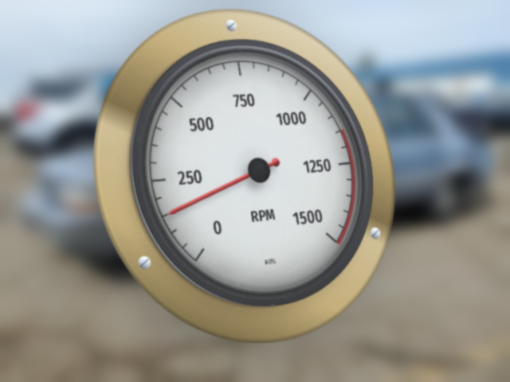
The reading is 150 rpm
